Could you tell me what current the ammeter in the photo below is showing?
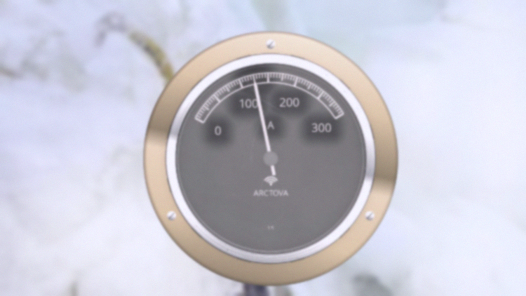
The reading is 125 A
